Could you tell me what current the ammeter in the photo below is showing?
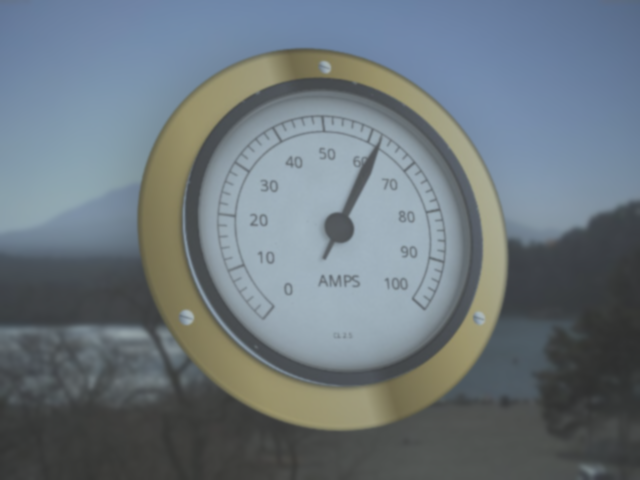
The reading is 62 A
